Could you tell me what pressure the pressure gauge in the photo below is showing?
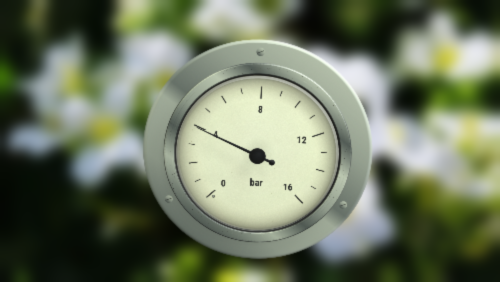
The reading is 4 bar
